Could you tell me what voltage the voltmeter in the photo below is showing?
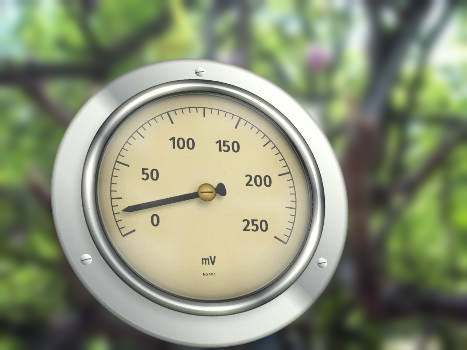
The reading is 15 mV
